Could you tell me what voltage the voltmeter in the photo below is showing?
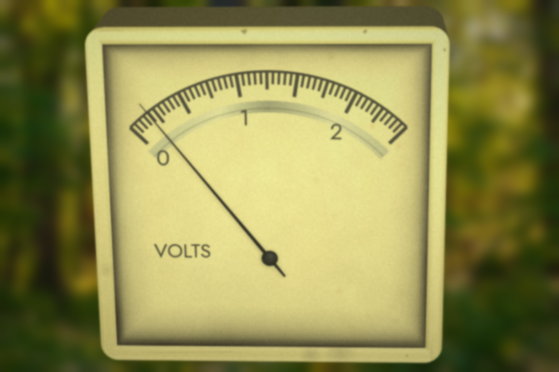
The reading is 0.2 V
